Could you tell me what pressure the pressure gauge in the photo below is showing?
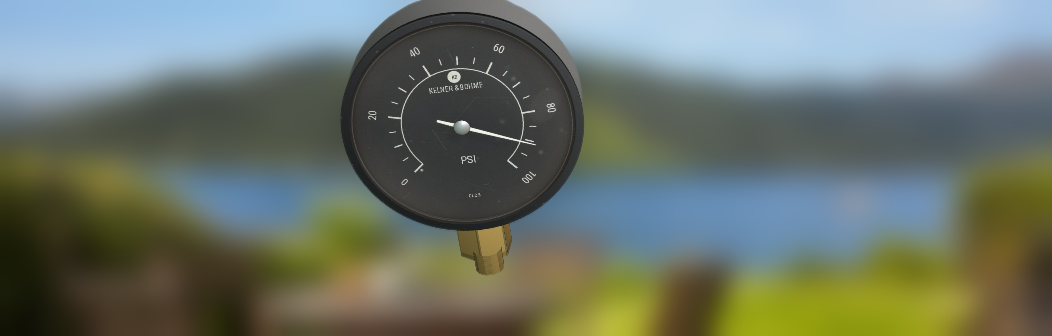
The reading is 90 psi
